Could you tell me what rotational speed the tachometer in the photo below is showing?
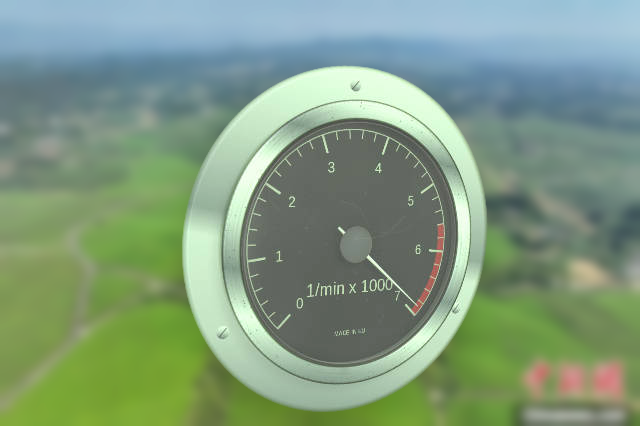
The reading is 6900 rpm
